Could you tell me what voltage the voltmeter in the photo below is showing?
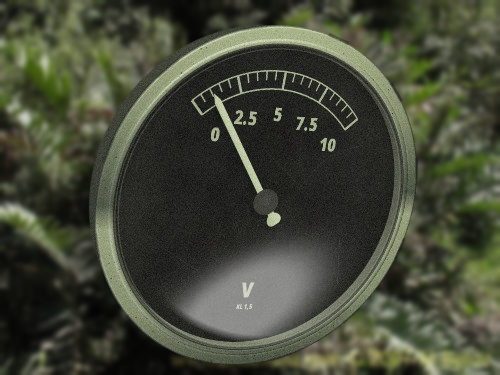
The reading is 1 V
